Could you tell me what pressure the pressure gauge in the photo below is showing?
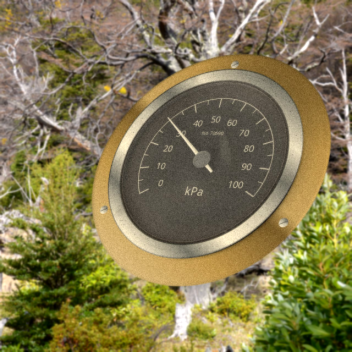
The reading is 30 kPa
